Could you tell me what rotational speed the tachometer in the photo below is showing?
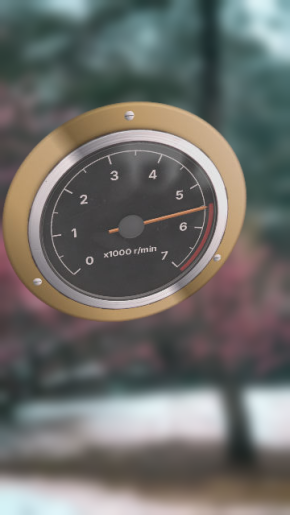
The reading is 5500 rpm
